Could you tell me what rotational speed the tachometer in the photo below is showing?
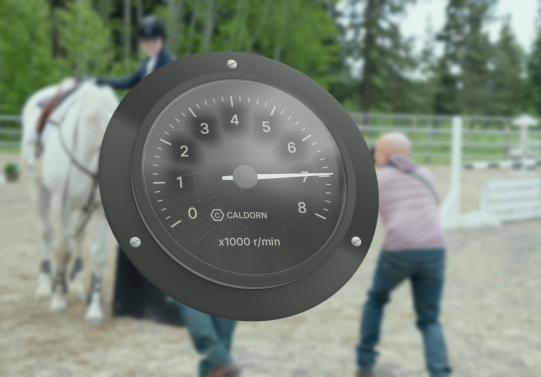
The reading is 7000 rpm
